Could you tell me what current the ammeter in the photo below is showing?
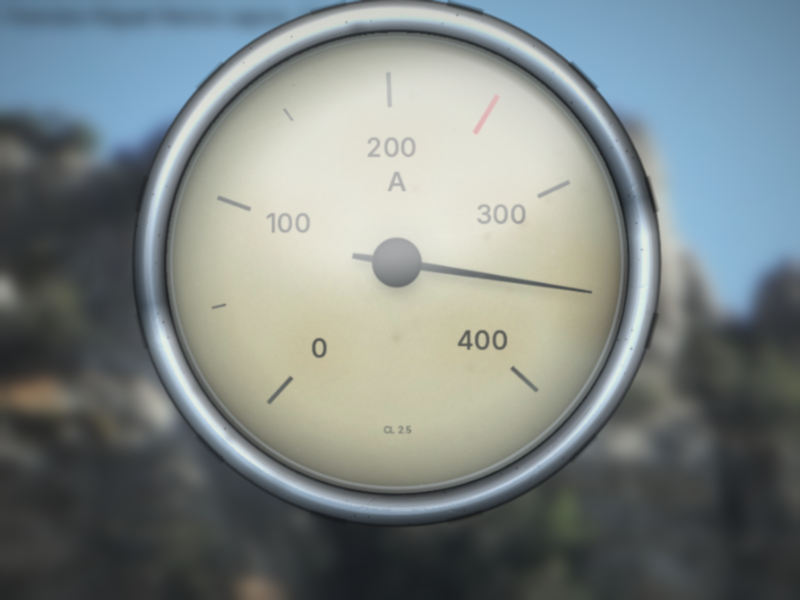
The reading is 350 A
